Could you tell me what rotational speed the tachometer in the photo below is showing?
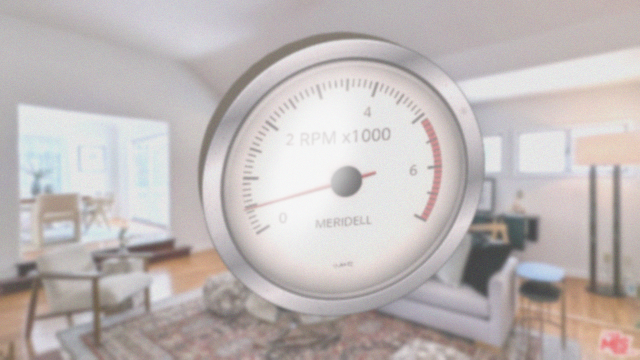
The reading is 500 rpm
